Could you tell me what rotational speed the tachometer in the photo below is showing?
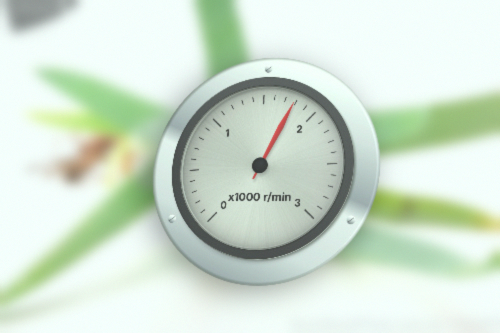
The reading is 1800 rpm
